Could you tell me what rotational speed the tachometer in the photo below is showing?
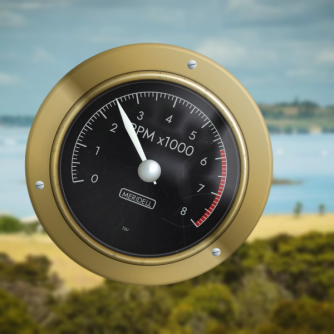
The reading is 2500 rpm
